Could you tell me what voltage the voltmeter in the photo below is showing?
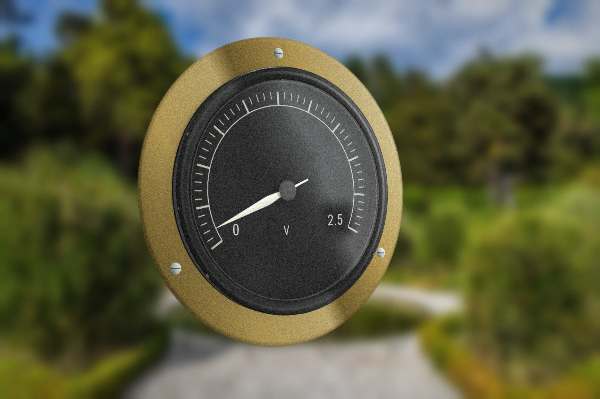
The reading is 0.1 V
